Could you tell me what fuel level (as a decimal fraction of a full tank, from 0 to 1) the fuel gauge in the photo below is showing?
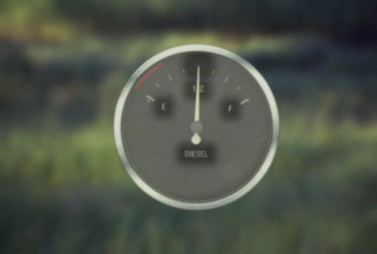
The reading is 0.5
